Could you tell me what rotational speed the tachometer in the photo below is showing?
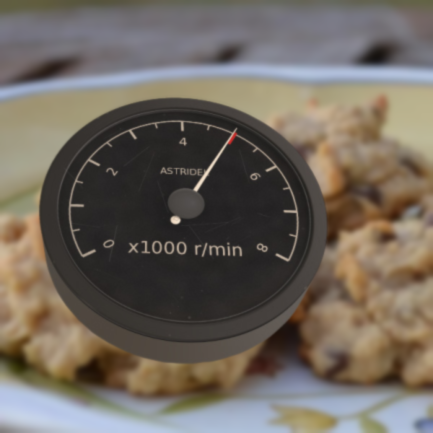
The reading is 5000 rpm
